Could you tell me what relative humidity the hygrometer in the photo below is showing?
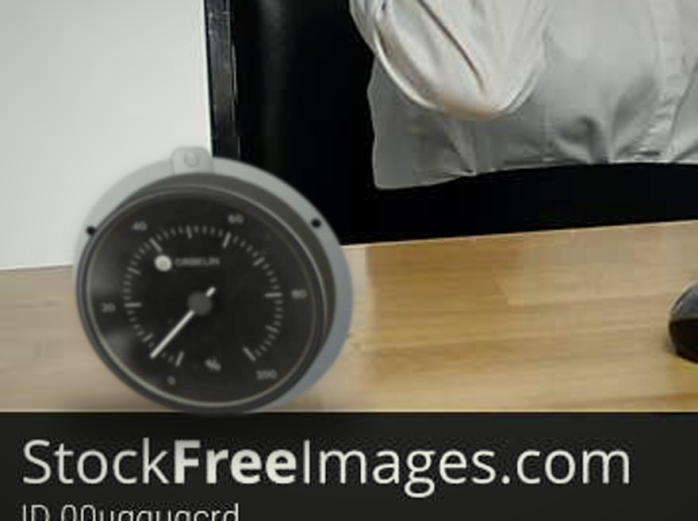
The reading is 6 %
